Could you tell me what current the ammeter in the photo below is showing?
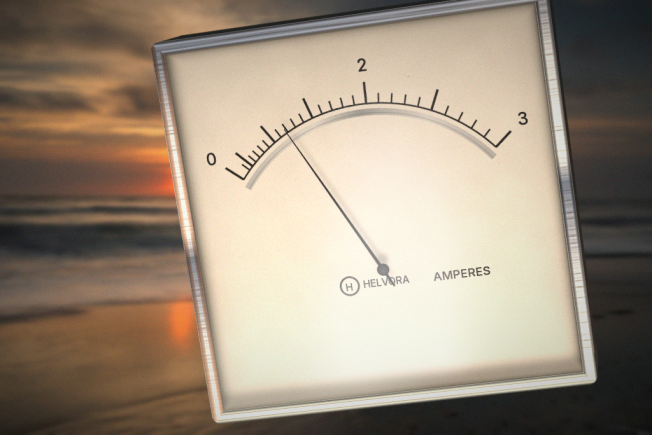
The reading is 1.2 A
